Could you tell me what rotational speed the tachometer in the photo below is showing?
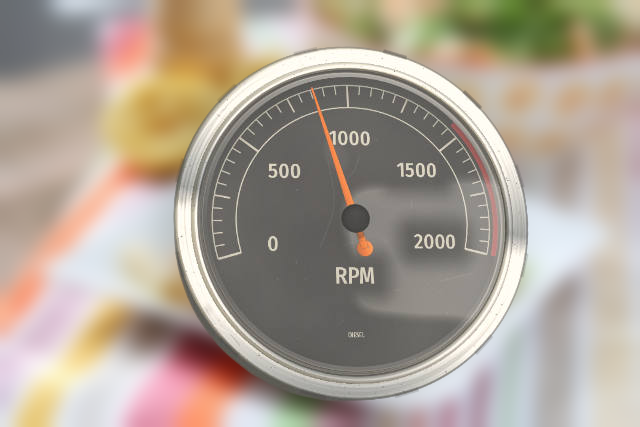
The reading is 850 rpm
